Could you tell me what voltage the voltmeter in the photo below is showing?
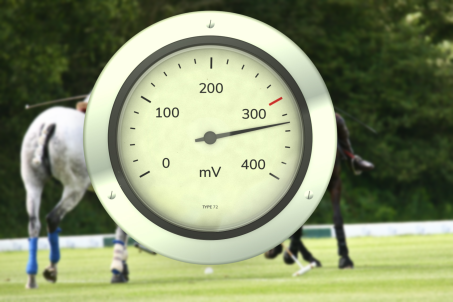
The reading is 330 mV
